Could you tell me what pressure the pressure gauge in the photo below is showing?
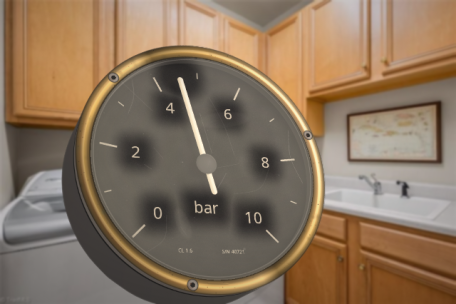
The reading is 4.5 bar
